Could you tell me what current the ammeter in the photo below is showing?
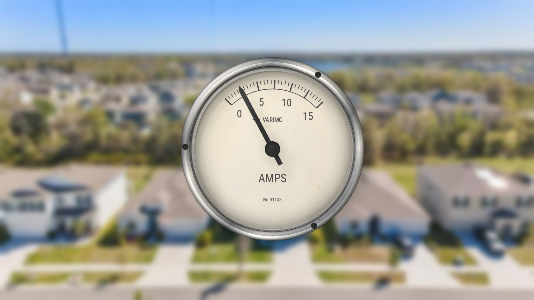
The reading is 2.5 A
